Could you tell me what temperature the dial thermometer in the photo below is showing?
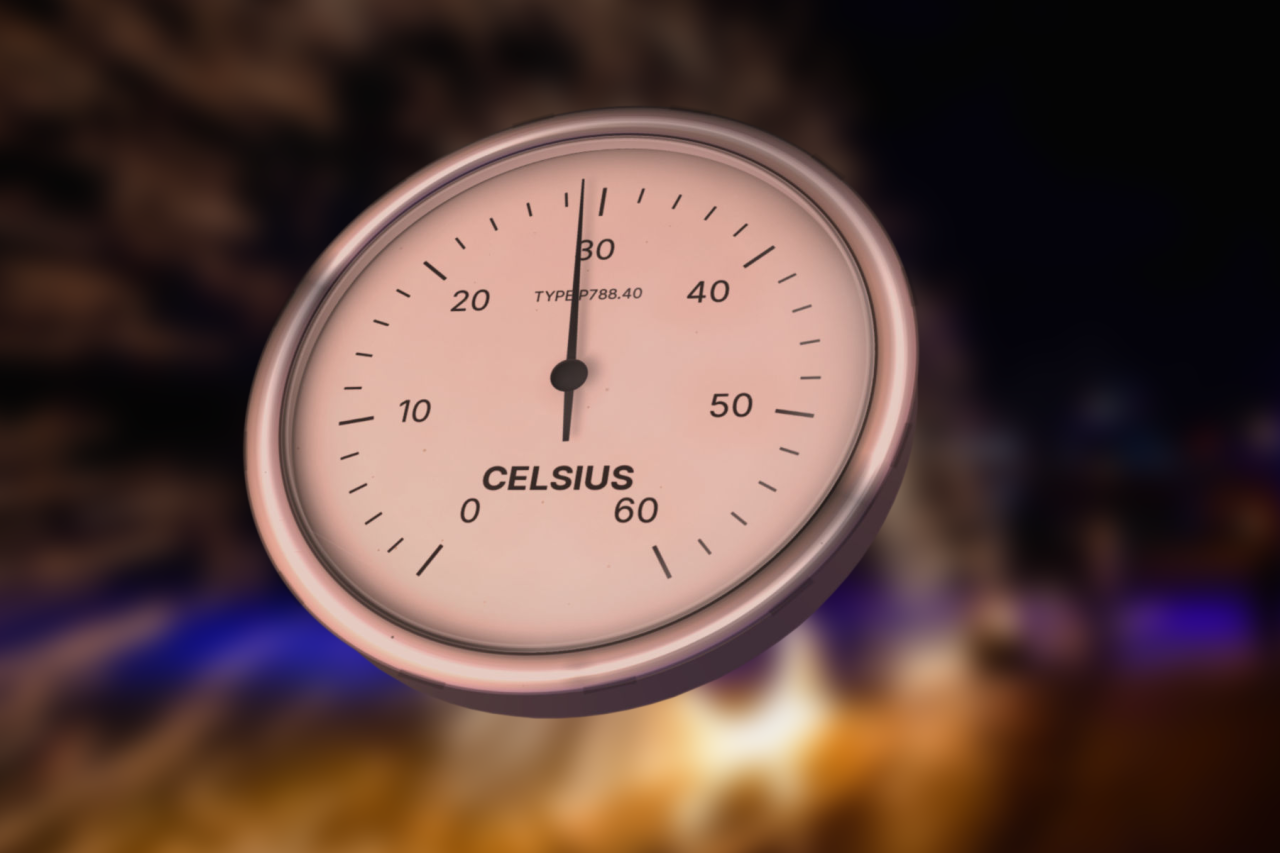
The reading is 29 °C
